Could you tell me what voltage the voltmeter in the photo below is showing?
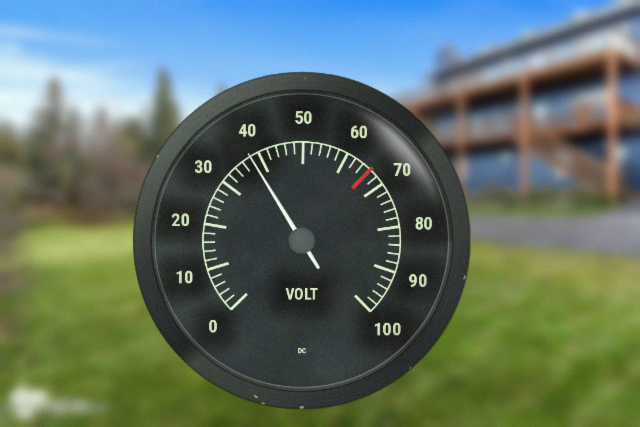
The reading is 38 V
